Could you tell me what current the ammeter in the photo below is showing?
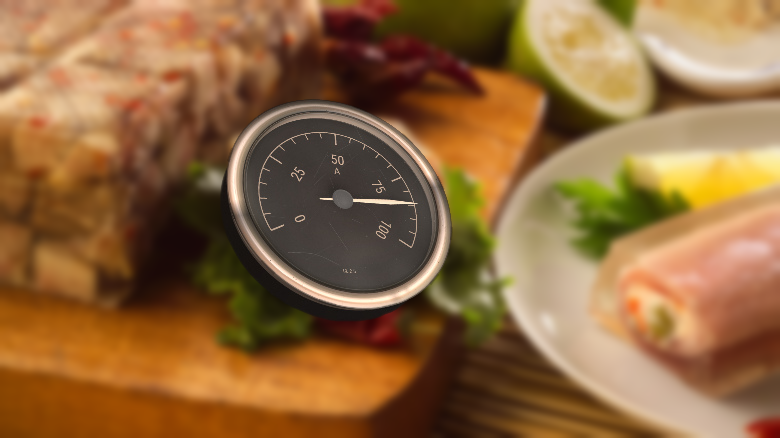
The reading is 85 A
